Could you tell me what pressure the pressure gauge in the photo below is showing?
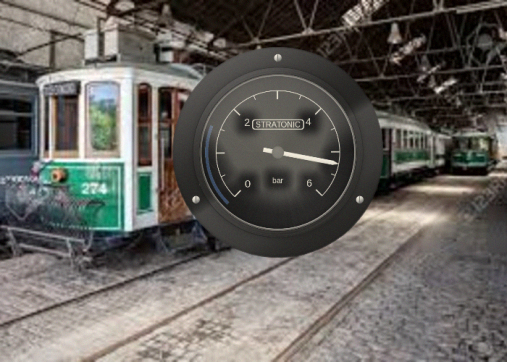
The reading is 5.25 bar
